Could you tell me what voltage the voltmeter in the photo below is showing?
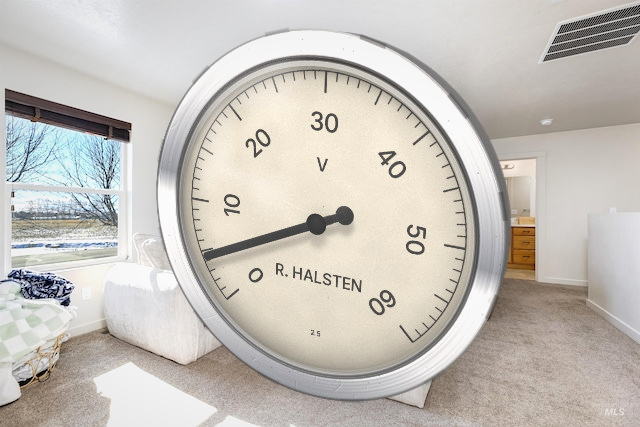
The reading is 4.5 V
